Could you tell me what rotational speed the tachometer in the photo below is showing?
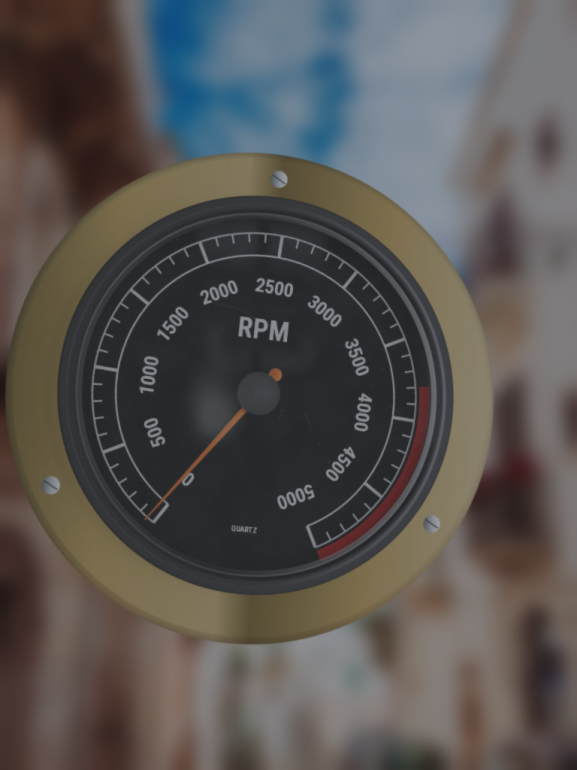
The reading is 50 rpm
